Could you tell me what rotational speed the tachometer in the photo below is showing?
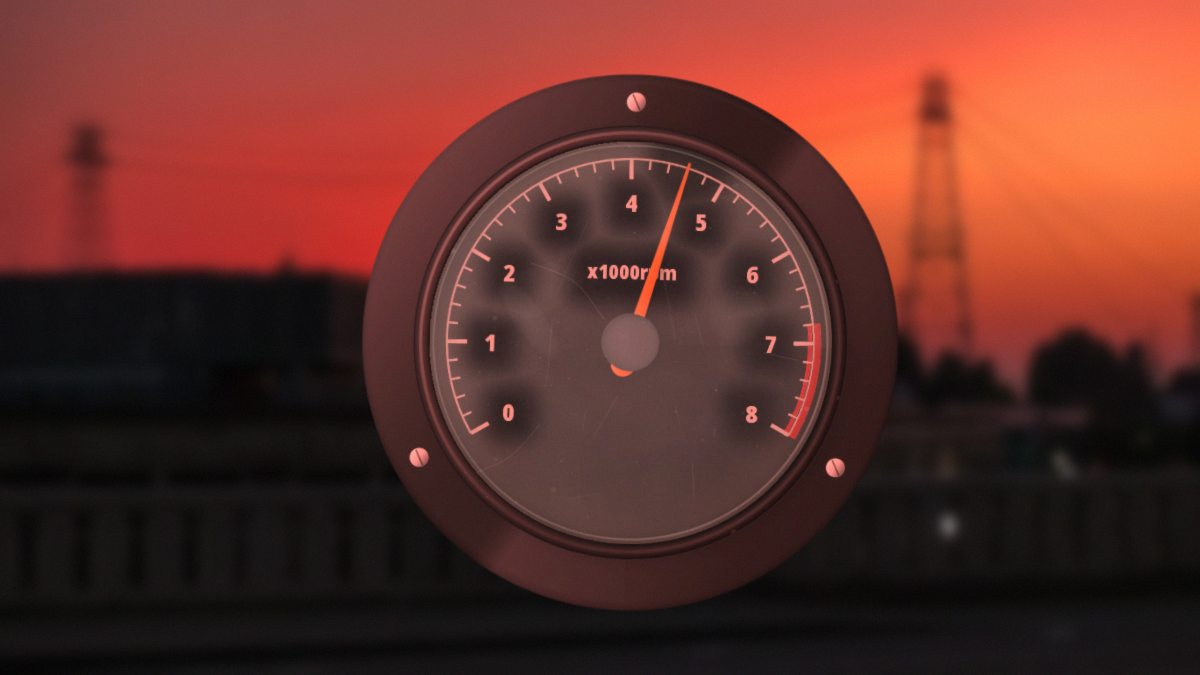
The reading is 4600 rpm
